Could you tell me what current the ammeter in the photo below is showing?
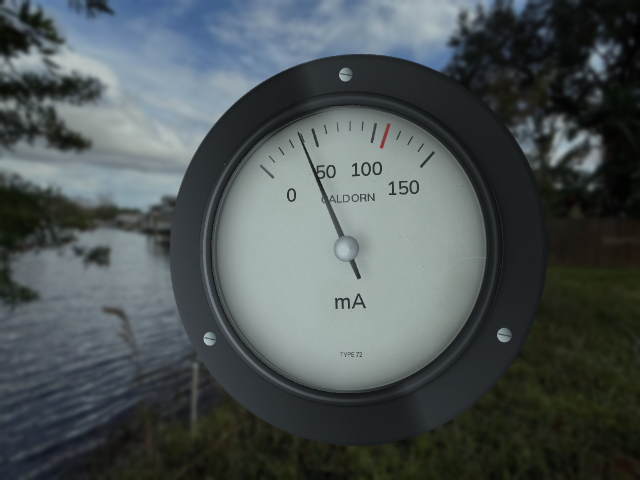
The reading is 40 mA
